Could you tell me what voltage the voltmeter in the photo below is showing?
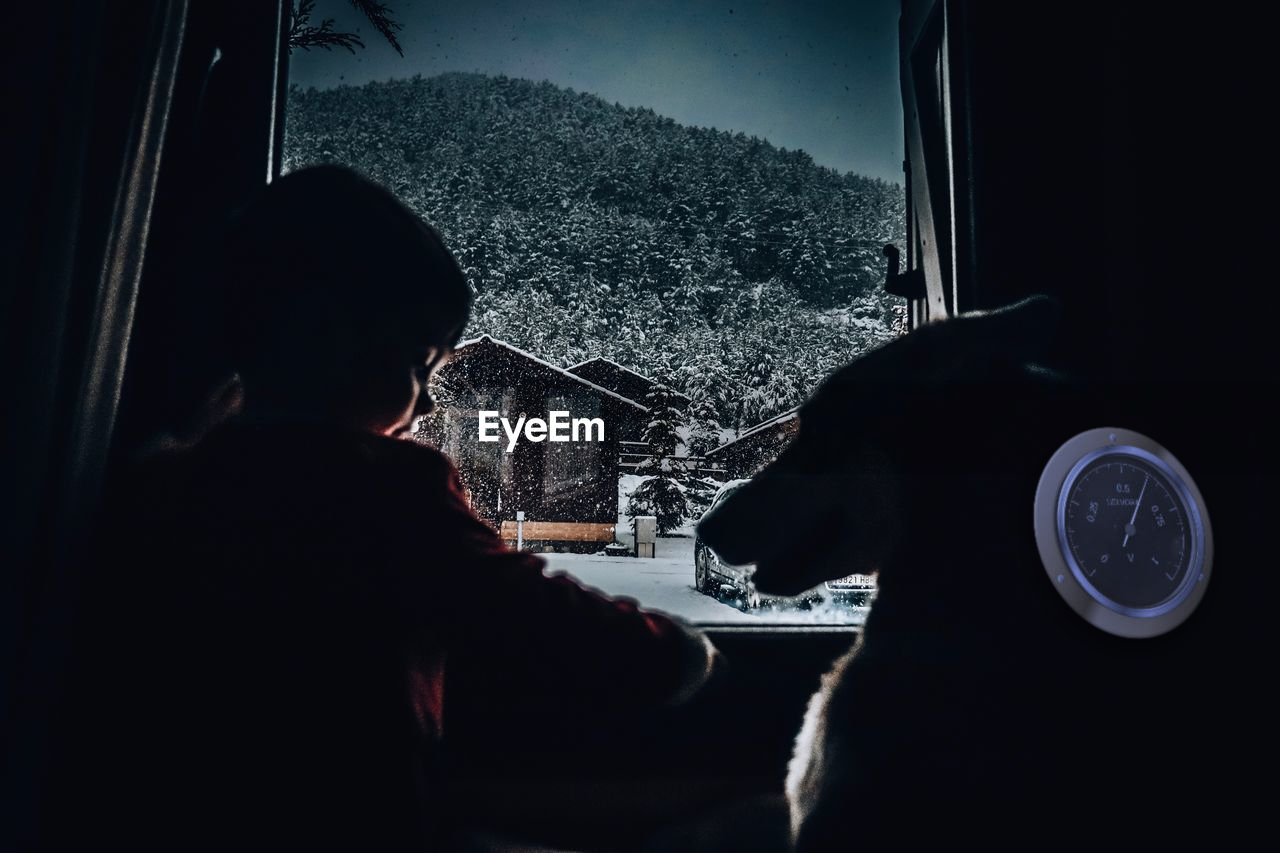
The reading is 0.6 V
